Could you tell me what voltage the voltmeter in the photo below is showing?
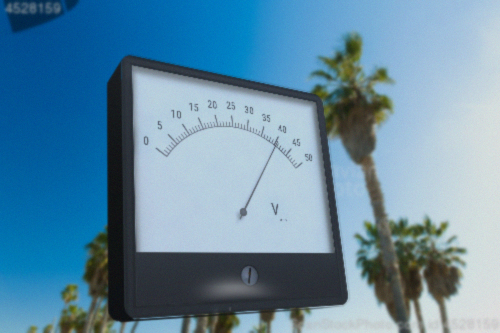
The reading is 40 V
